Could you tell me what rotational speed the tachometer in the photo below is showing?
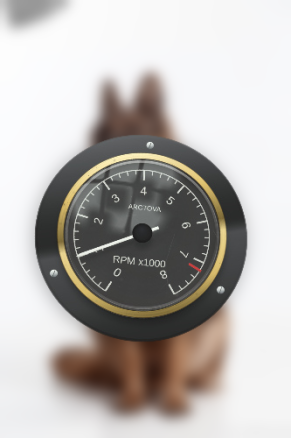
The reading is 1000 rpm
